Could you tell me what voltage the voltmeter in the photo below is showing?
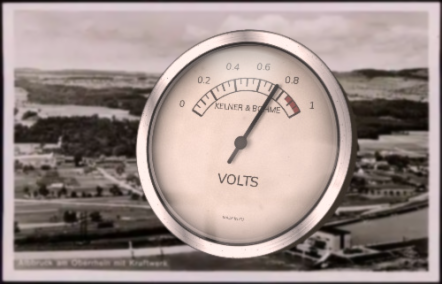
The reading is 0.75 V
